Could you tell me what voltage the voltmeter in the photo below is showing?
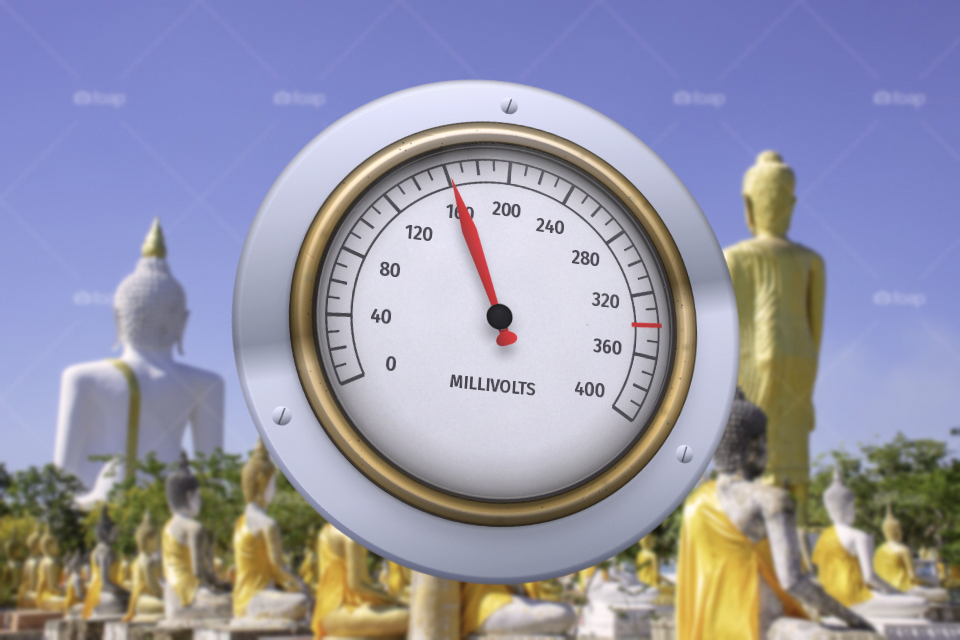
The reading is 160 mV
